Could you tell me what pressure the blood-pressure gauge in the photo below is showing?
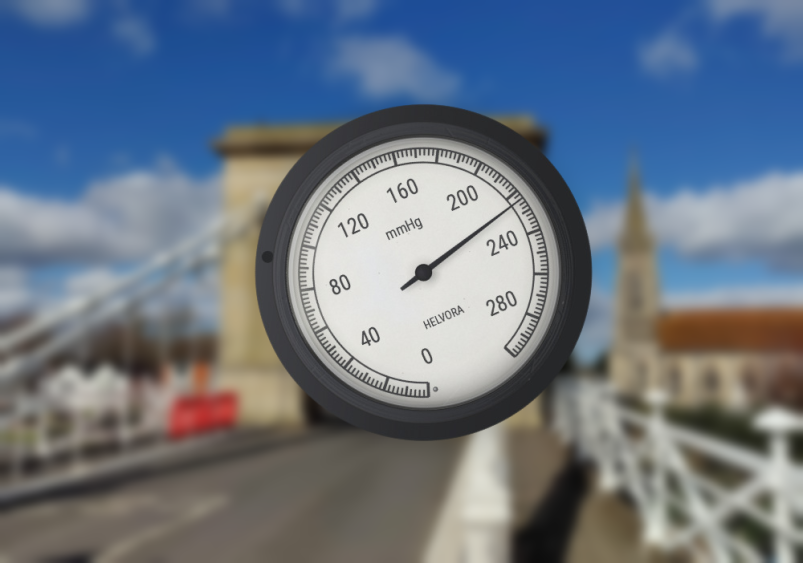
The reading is 224 mmHg
